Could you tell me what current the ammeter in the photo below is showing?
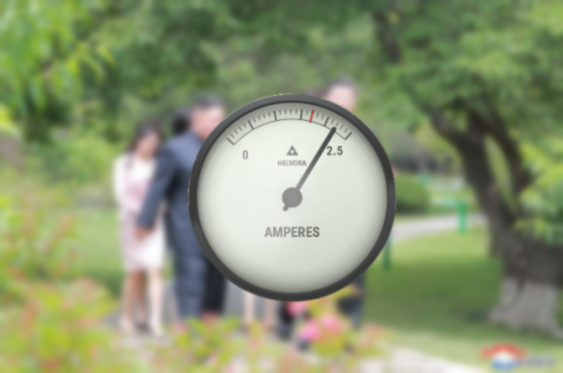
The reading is 2.2 A
